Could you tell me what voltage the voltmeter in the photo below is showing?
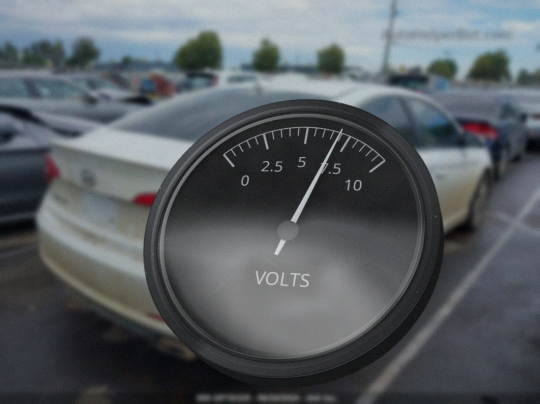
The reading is 7 V
